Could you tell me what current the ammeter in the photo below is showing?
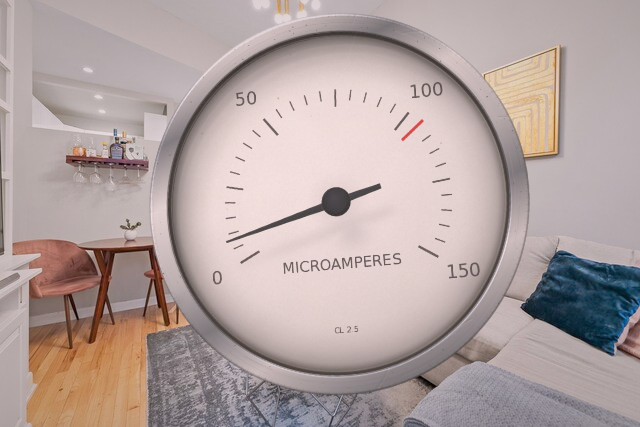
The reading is 7.5 µA
